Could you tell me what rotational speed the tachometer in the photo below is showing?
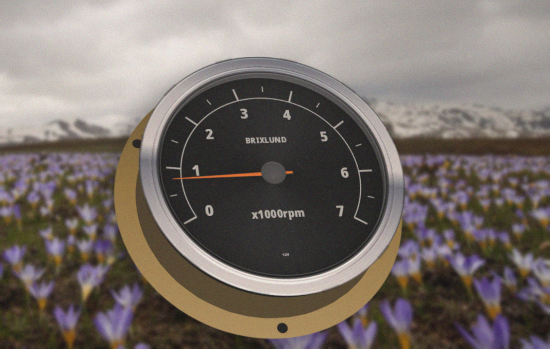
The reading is 750 rpm
